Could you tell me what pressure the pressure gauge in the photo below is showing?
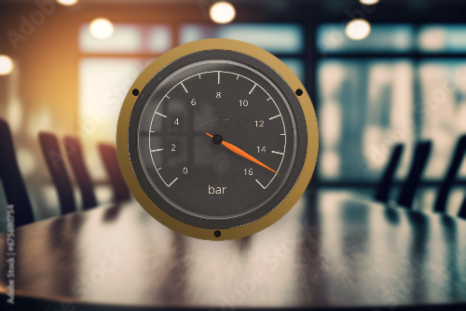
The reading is 15 bar
